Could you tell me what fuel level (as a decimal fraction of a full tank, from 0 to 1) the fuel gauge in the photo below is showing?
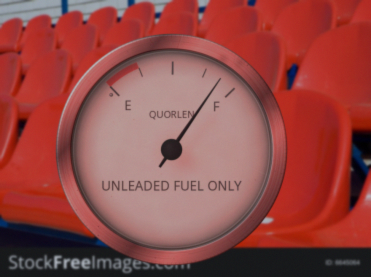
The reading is 0.875
